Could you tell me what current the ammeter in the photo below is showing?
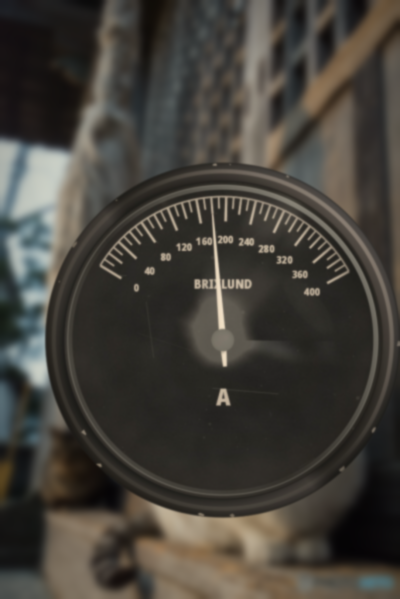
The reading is 180 A
